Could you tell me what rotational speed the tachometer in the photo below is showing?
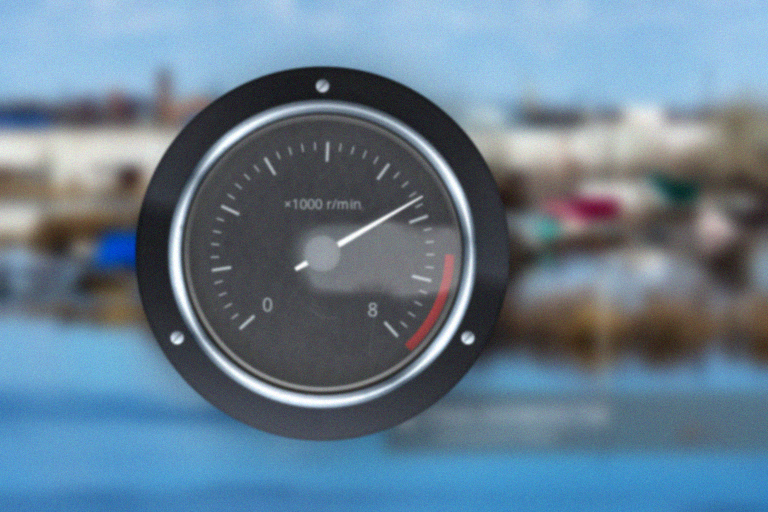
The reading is 5700 rpm
